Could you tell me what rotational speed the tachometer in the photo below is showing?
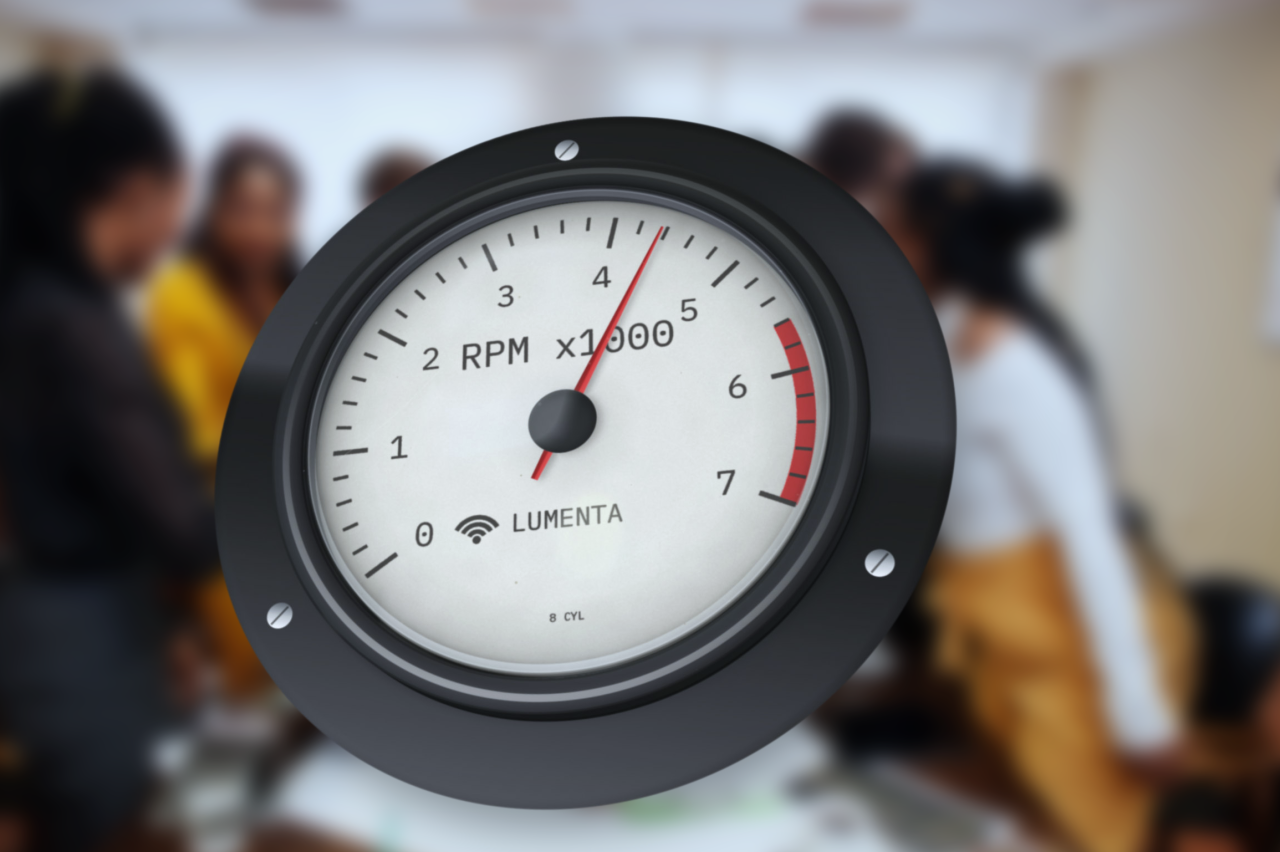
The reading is 4400 rpm
